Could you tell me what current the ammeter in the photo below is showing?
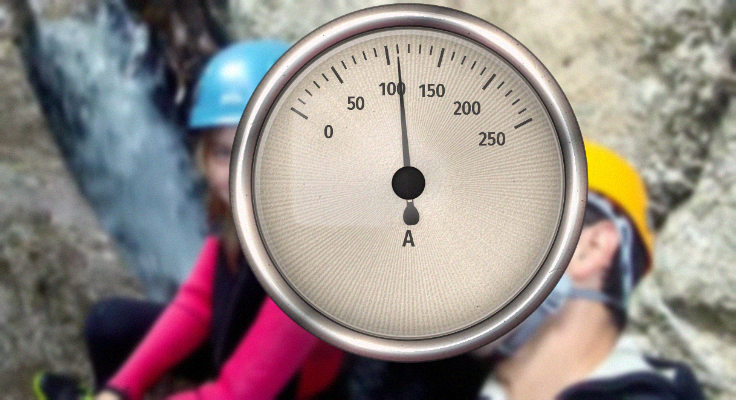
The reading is 110 A
